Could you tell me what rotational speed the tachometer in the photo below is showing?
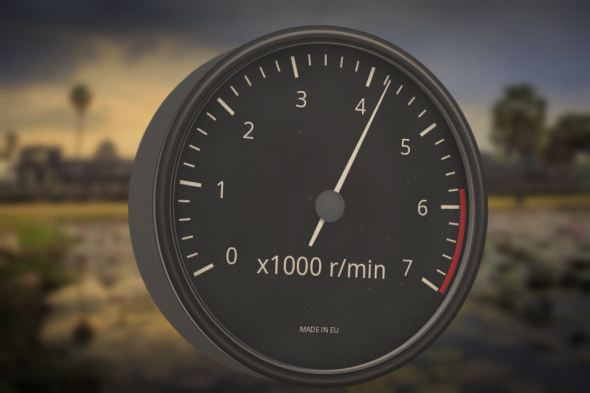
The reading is 4200 rpm
